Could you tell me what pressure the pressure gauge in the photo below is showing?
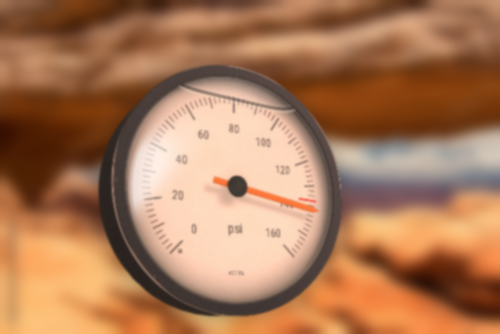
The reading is 140 psi
